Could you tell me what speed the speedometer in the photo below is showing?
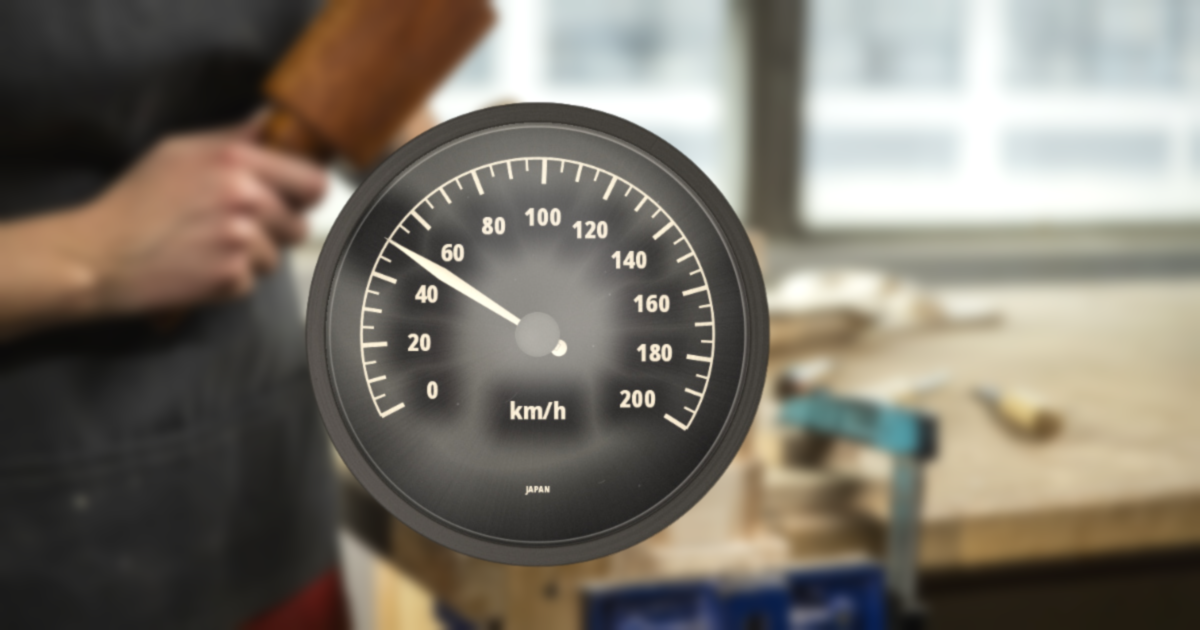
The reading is 50 km/h
